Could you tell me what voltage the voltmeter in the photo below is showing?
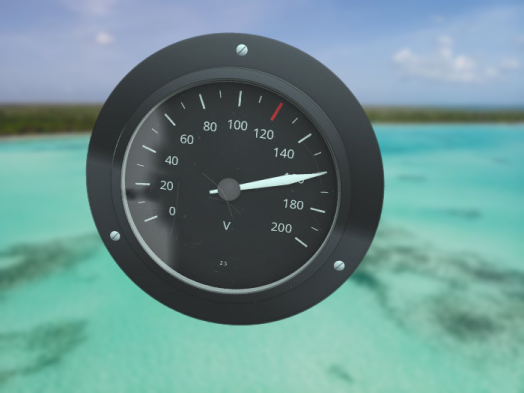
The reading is 160 V
